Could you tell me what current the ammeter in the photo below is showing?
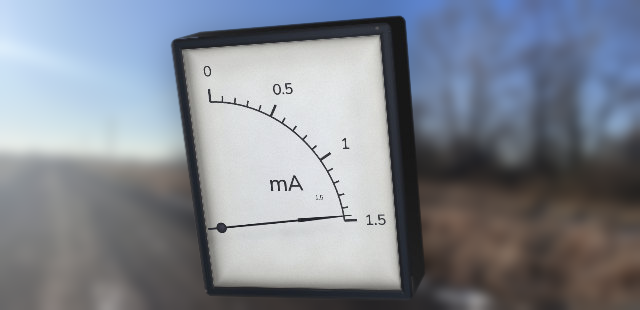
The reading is 1.45 mA
